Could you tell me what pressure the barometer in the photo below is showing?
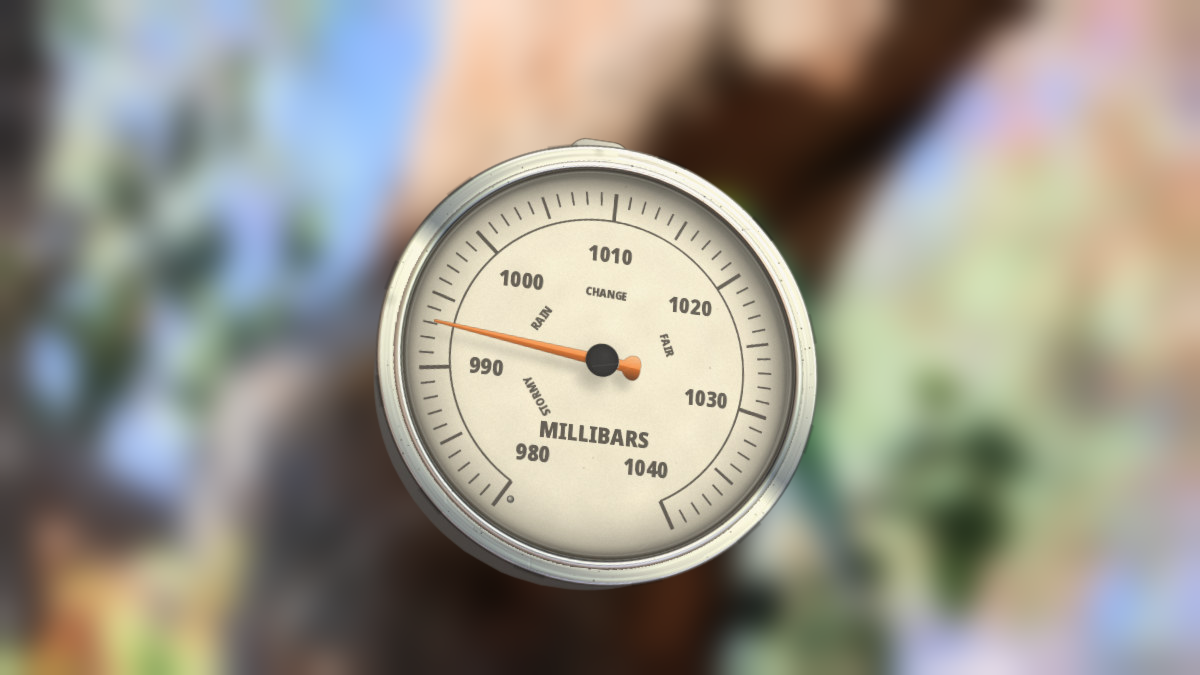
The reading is 993 mbar
